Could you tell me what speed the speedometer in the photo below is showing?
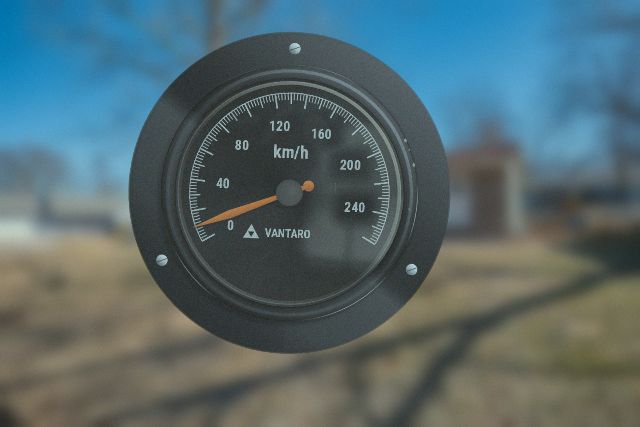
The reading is 10 km/h
